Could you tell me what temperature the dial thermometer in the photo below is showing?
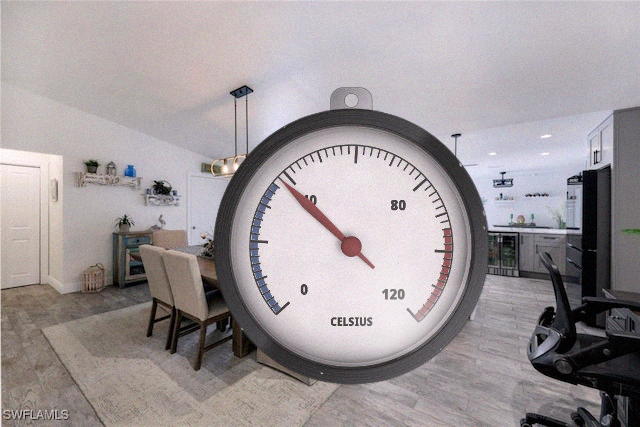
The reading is 38 °C
